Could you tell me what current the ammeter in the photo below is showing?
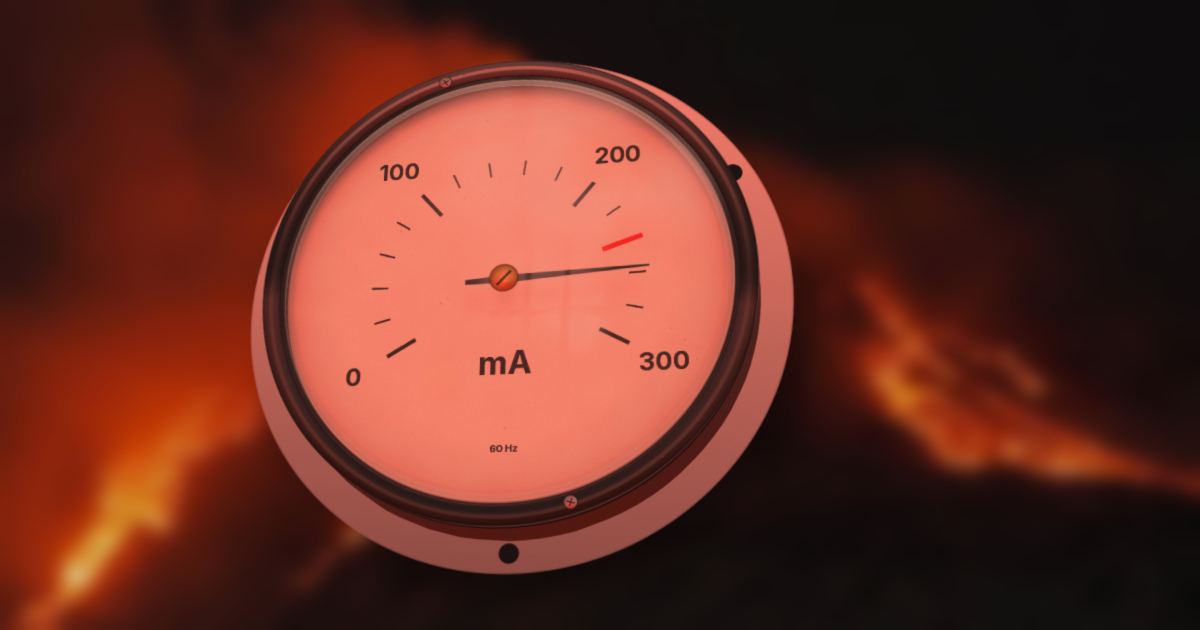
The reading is 260 mA
